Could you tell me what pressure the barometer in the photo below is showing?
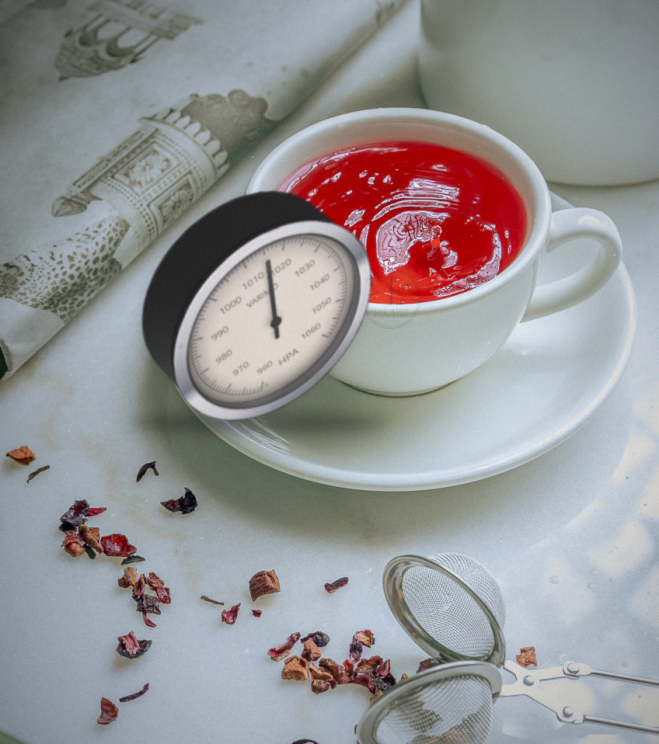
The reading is 1015 hPa
